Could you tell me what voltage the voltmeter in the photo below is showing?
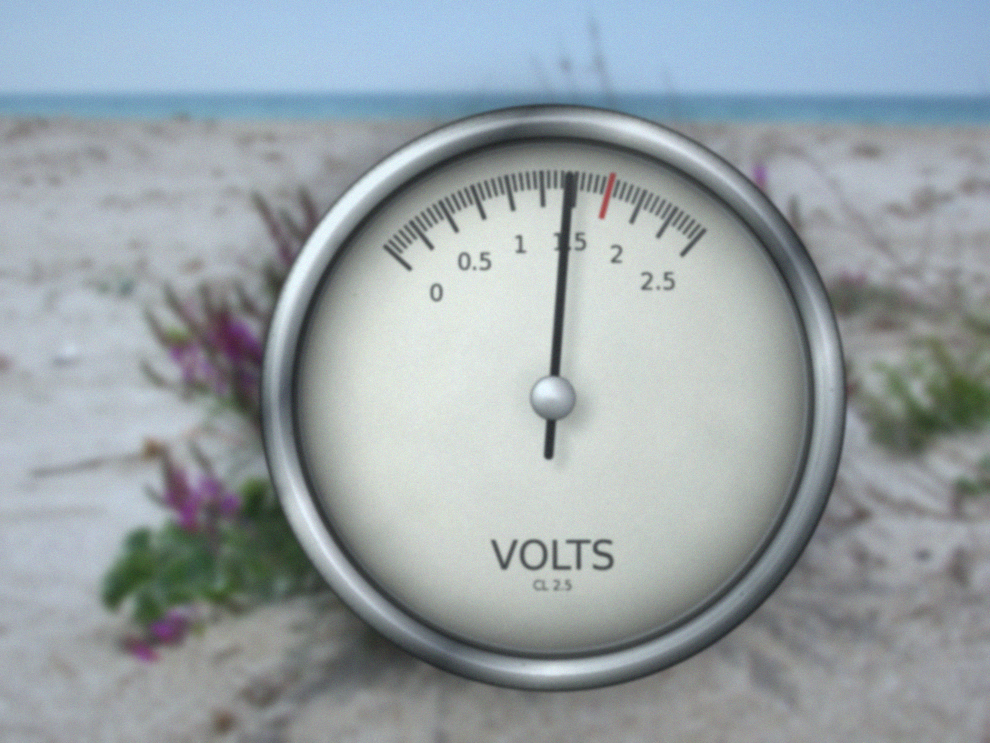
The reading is 1.45 V
